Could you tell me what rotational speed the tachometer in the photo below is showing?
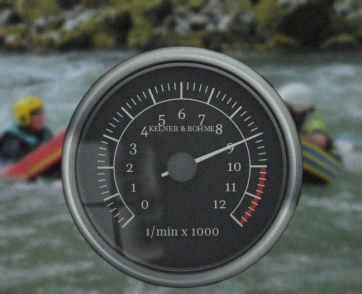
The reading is 9000 rpm
